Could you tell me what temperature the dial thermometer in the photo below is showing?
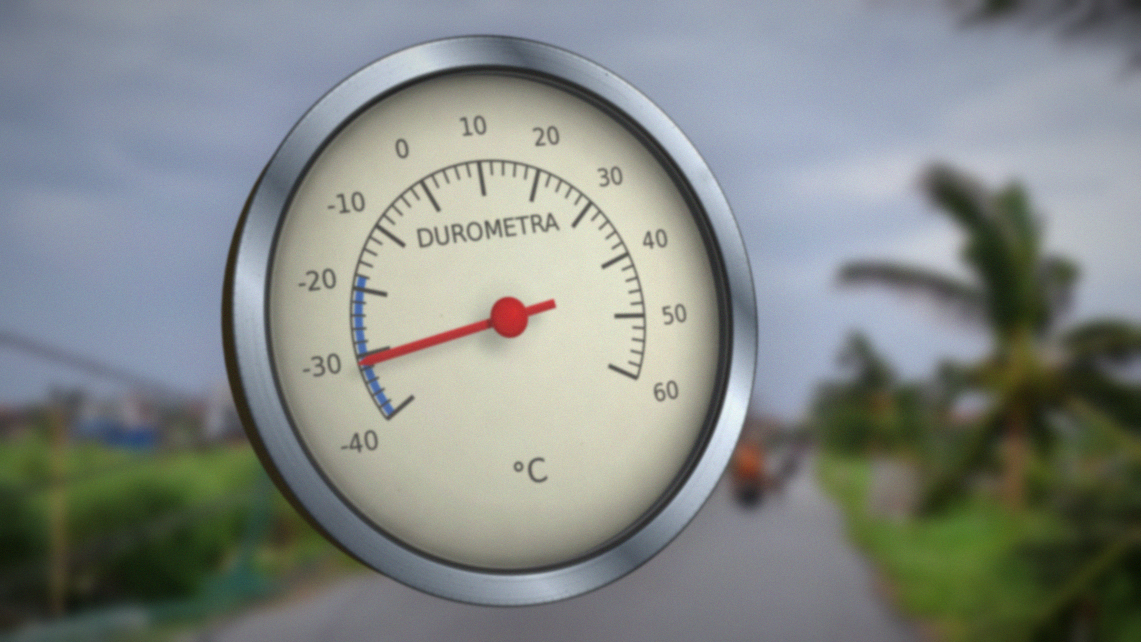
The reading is -31 °C
